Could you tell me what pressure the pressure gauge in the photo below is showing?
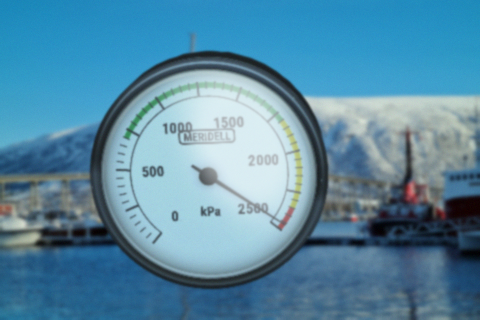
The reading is 2450 kPa
